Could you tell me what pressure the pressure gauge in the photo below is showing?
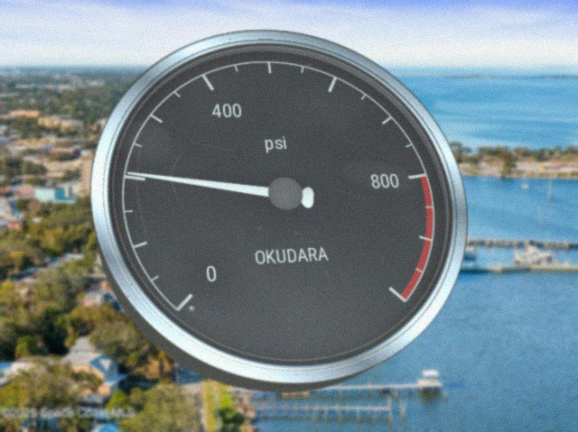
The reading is 200 psi
